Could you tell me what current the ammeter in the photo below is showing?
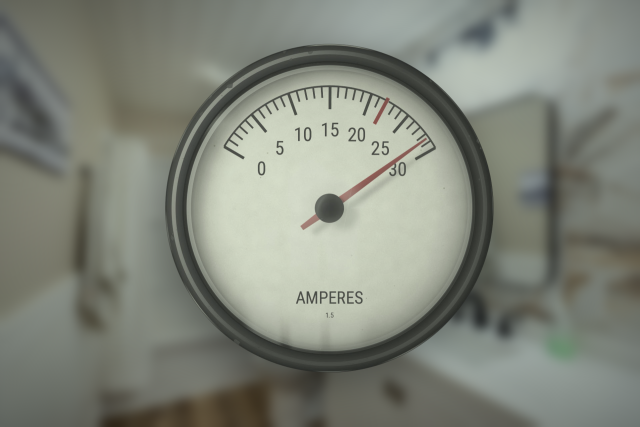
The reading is 28.5 A
